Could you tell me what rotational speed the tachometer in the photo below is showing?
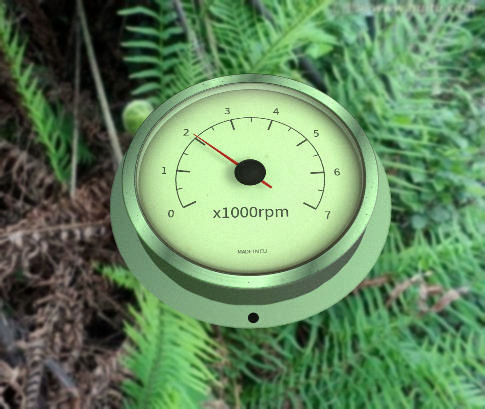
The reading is 2000 rpm
